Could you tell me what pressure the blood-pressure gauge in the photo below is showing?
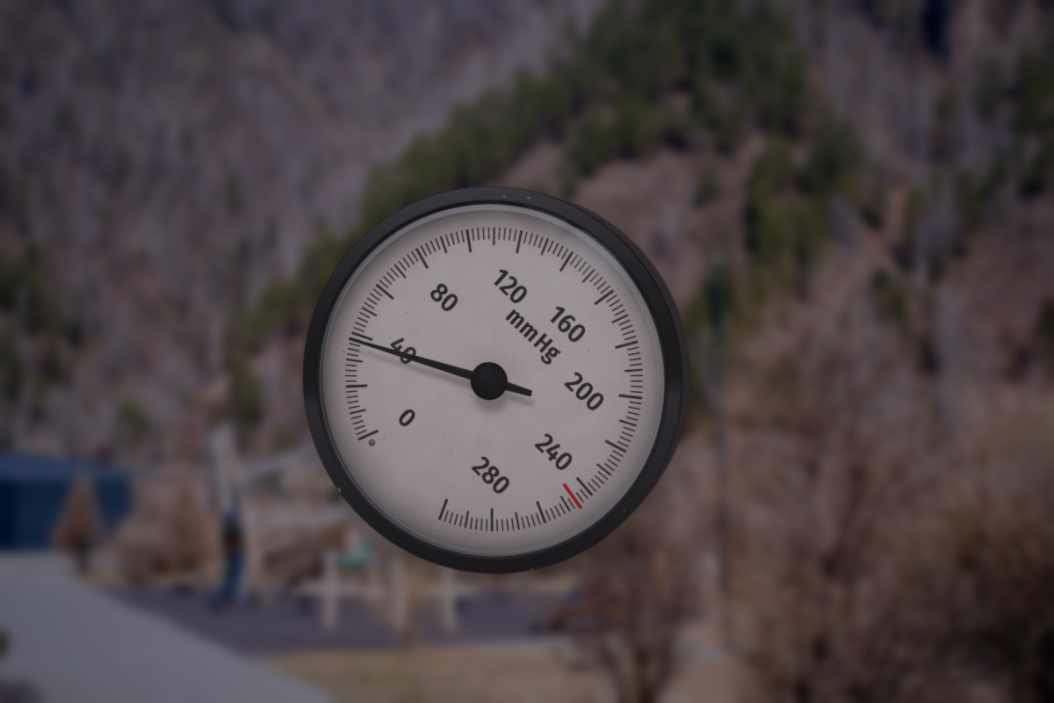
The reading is 38 mmHg
